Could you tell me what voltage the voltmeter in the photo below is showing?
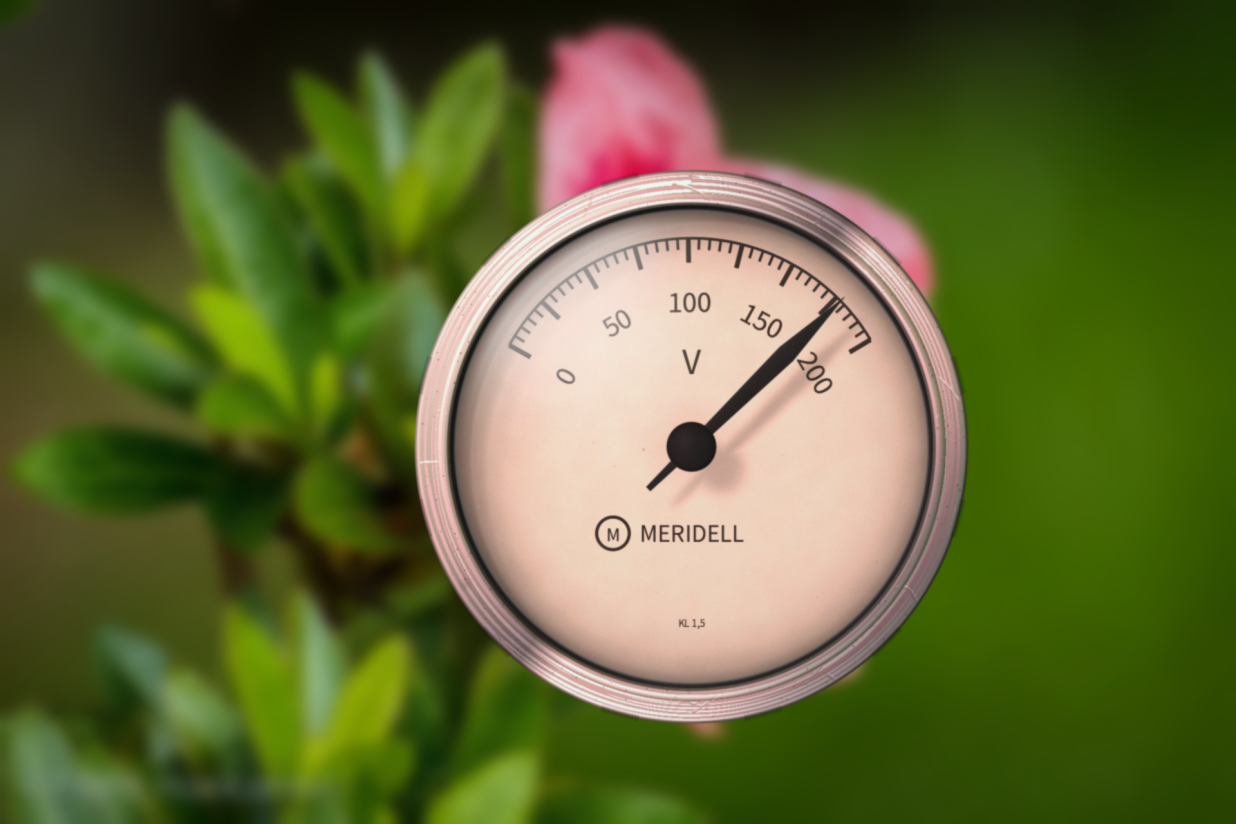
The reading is 177.5 V
